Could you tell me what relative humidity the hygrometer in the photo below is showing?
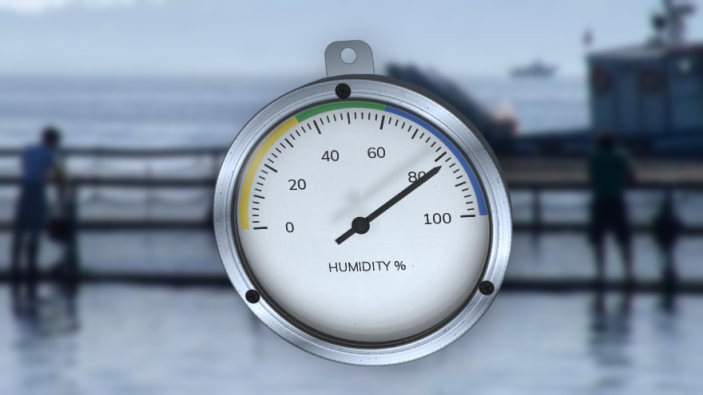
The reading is 82 %
